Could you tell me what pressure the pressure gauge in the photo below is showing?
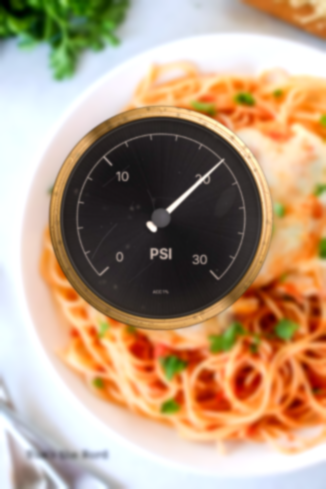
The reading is 20 psi
